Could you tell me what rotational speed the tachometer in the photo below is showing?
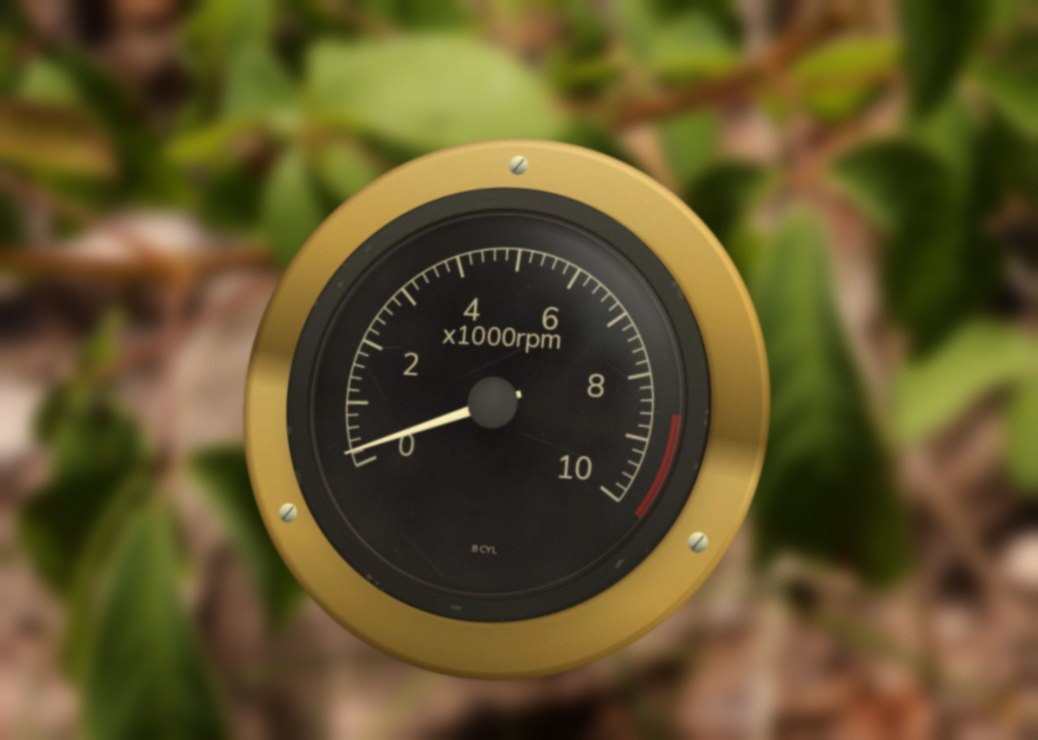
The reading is 200 rpm
